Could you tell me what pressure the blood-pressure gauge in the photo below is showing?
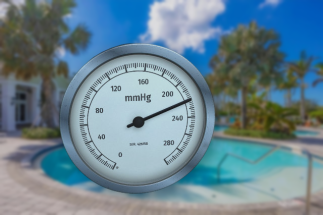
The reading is 220 mmHg
